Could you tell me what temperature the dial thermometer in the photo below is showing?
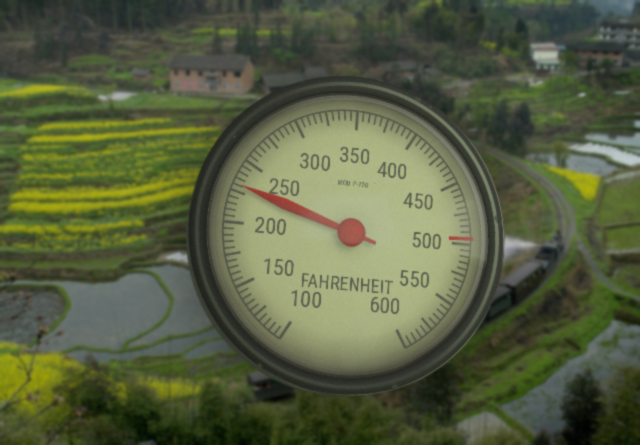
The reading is 230 °F
